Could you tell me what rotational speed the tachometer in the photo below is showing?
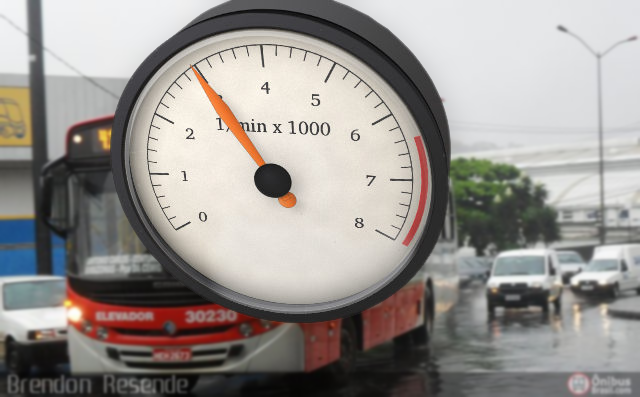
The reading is 3000 rpm
